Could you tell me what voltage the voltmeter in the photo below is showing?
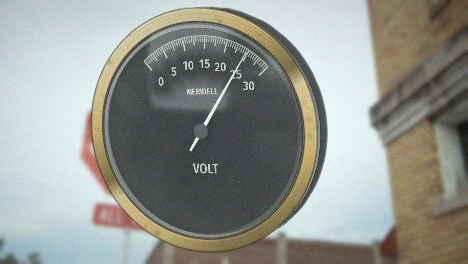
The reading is 25 V
